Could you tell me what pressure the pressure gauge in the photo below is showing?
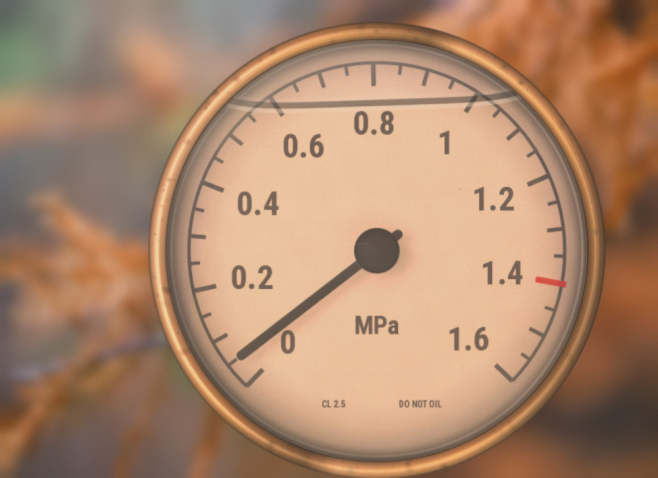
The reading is 0.05 MPa
